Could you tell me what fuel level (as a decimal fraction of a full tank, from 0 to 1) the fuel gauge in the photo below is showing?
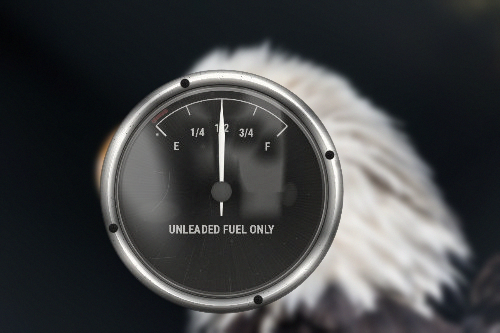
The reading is 0.5
